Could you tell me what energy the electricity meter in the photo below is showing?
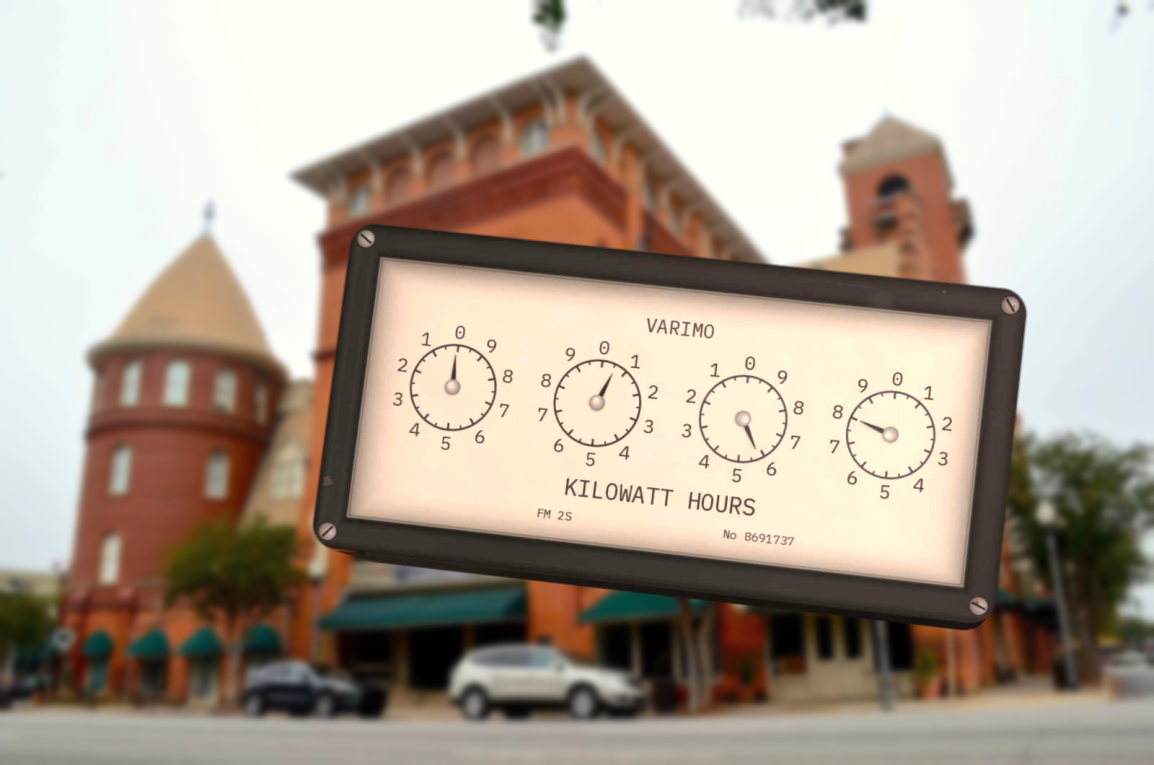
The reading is 58 kWh
